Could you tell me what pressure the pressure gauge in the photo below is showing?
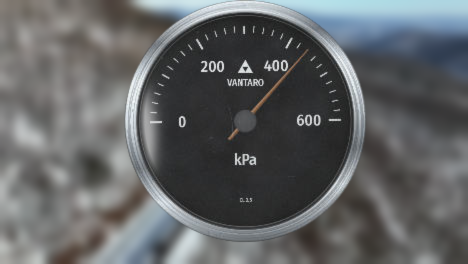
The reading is 440 kPa
